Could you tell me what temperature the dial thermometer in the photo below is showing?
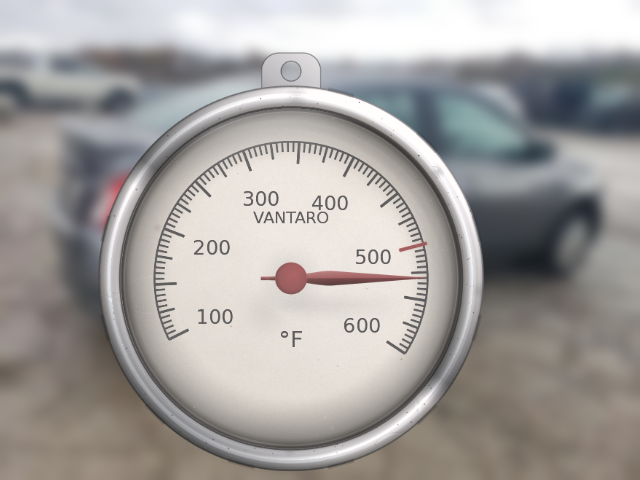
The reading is 530 °F
